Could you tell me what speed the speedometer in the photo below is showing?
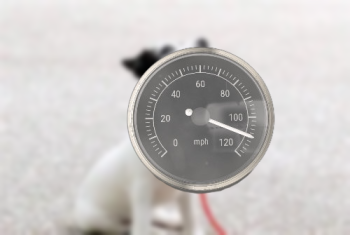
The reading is 110 mph
